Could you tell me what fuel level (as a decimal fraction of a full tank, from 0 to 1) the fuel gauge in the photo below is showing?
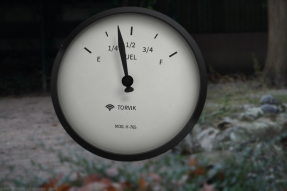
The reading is 0.375
